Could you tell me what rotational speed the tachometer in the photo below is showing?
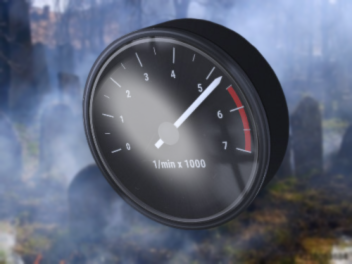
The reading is 5250 rpm
